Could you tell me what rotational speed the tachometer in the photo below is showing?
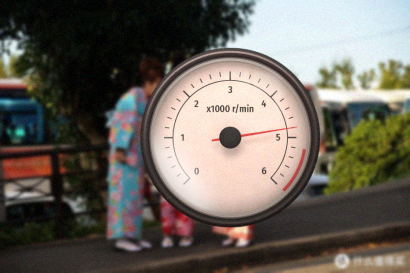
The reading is 4800 rpm
